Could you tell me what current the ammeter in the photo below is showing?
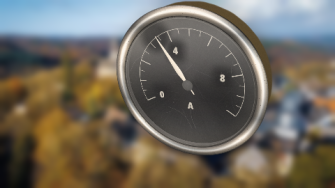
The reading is 3.5 A
